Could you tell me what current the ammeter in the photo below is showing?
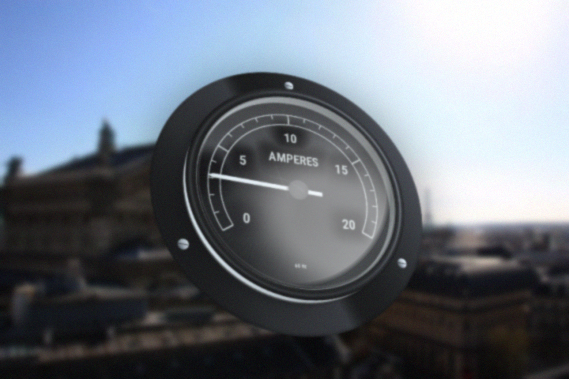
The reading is 3 A
